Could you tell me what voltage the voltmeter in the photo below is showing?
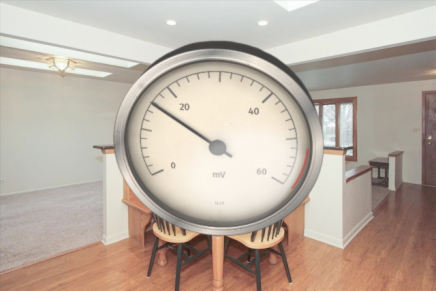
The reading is 16 mV
